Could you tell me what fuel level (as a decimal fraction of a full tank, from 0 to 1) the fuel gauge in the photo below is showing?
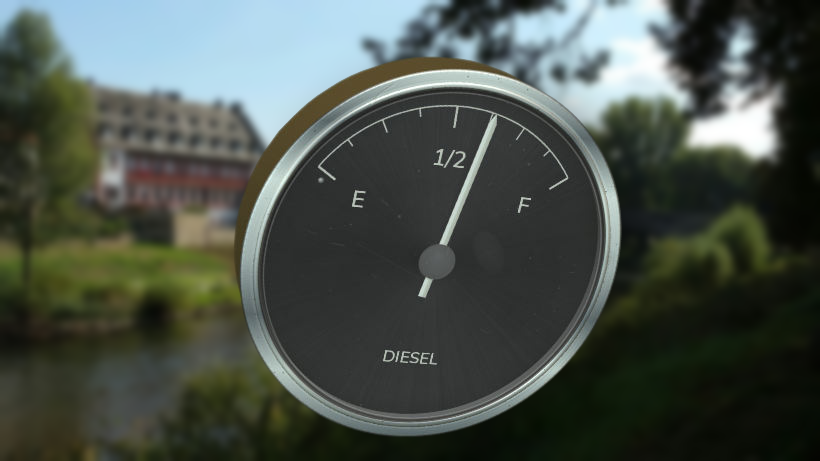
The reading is 0.625
